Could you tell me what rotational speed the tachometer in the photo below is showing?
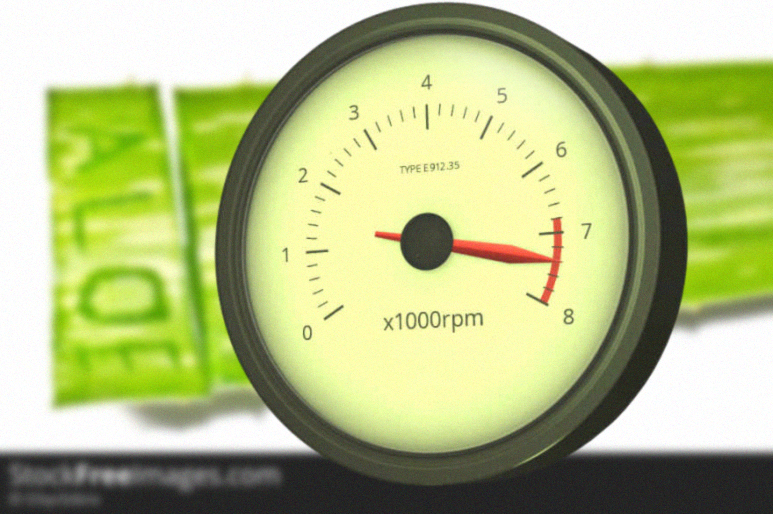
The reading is 7400 rpm
